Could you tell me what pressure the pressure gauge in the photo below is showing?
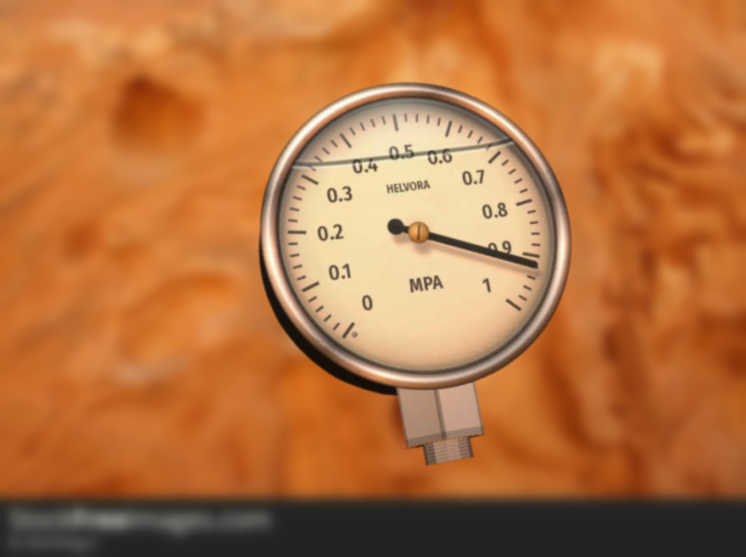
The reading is 0.92 MPa
